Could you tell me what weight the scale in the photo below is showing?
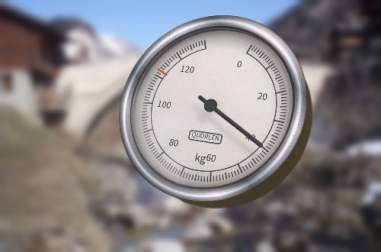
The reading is 40 kg
